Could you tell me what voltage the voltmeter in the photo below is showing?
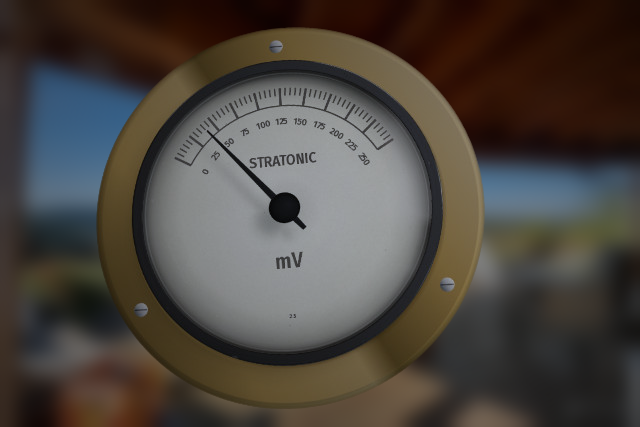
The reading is 40 mV
